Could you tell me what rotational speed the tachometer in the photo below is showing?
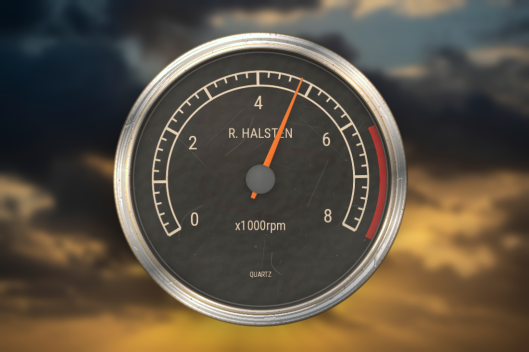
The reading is 4800 rpm
